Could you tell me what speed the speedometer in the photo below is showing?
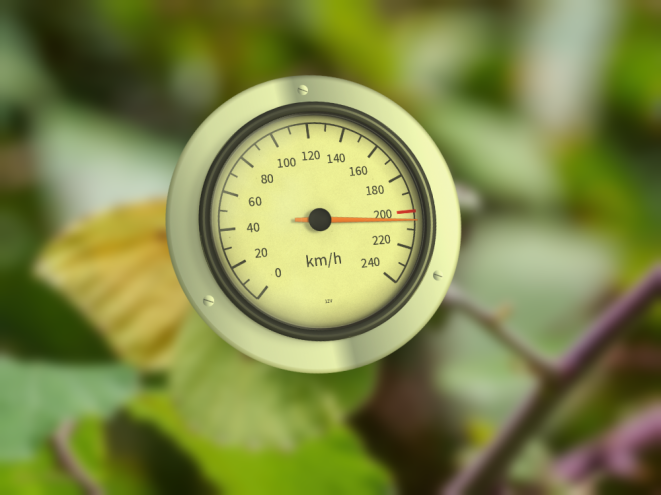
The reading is 205 km/h
